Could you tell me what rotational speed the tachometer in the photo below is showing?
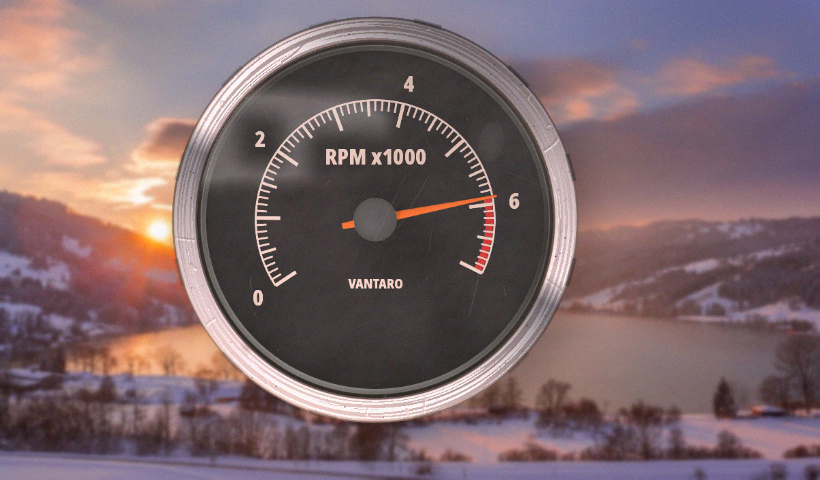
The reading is 5900 rpm
